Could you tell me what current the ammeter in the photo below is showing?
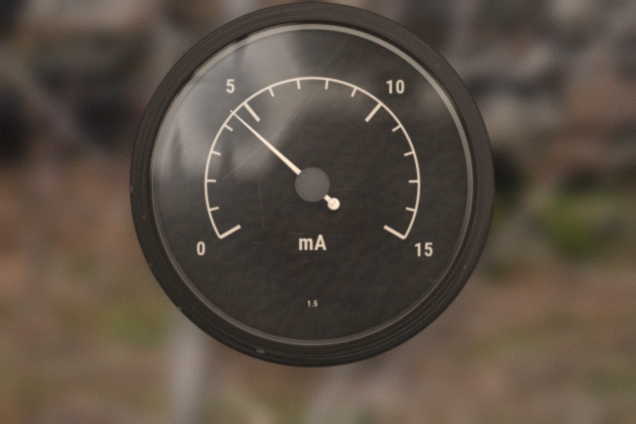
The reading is 4.5 mA
